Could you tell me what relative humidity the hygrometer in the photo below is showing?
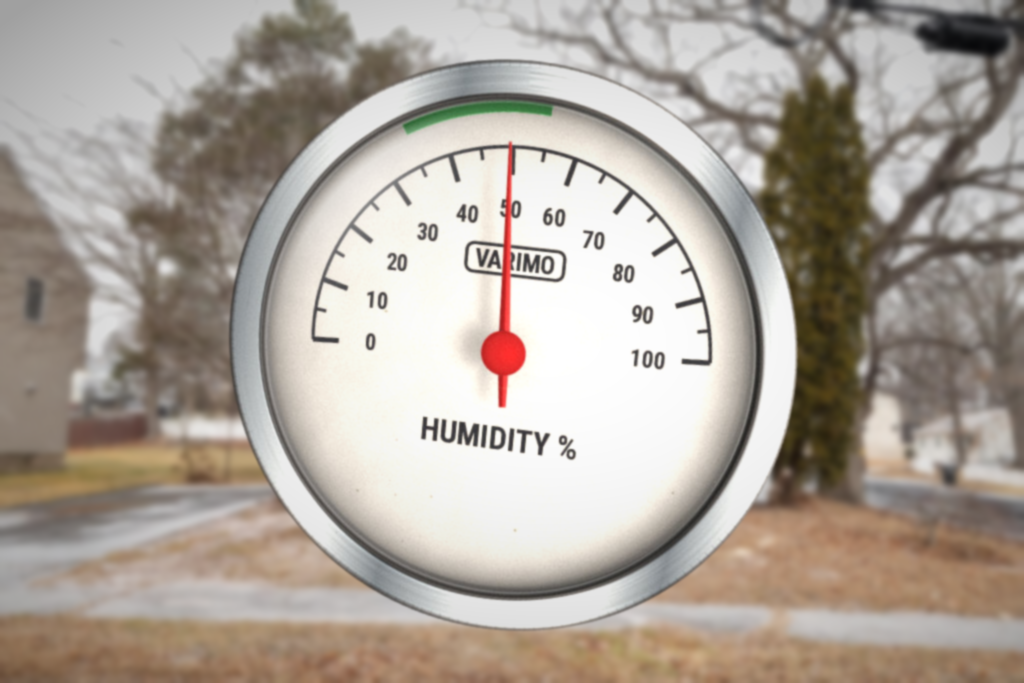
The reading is 50 %
